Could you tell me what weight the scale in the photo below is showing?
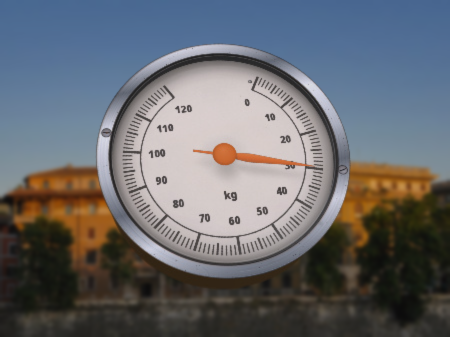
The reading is 30 kg
